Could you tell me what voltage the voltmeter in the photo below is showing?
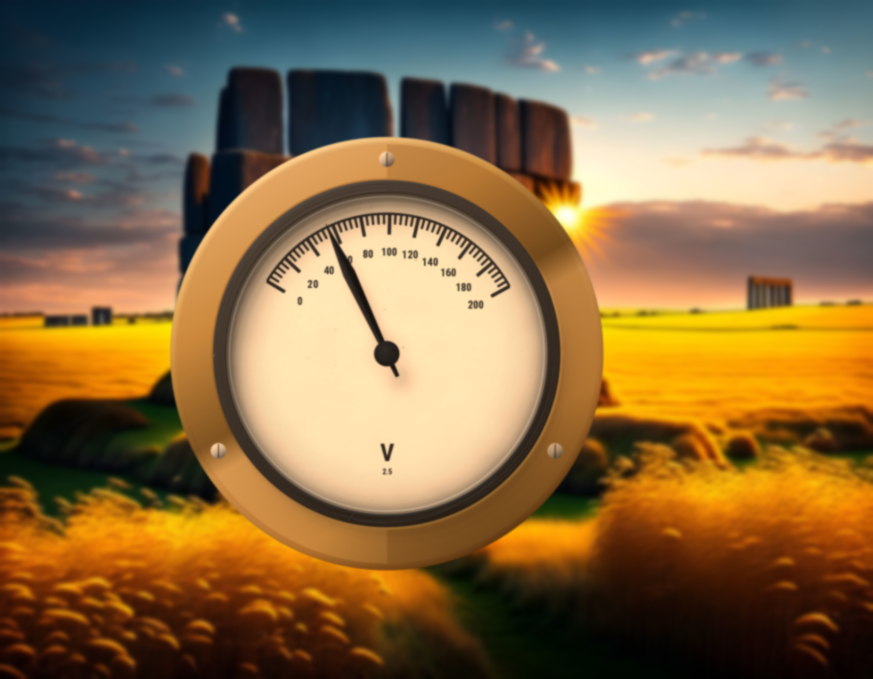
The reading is 56 V
